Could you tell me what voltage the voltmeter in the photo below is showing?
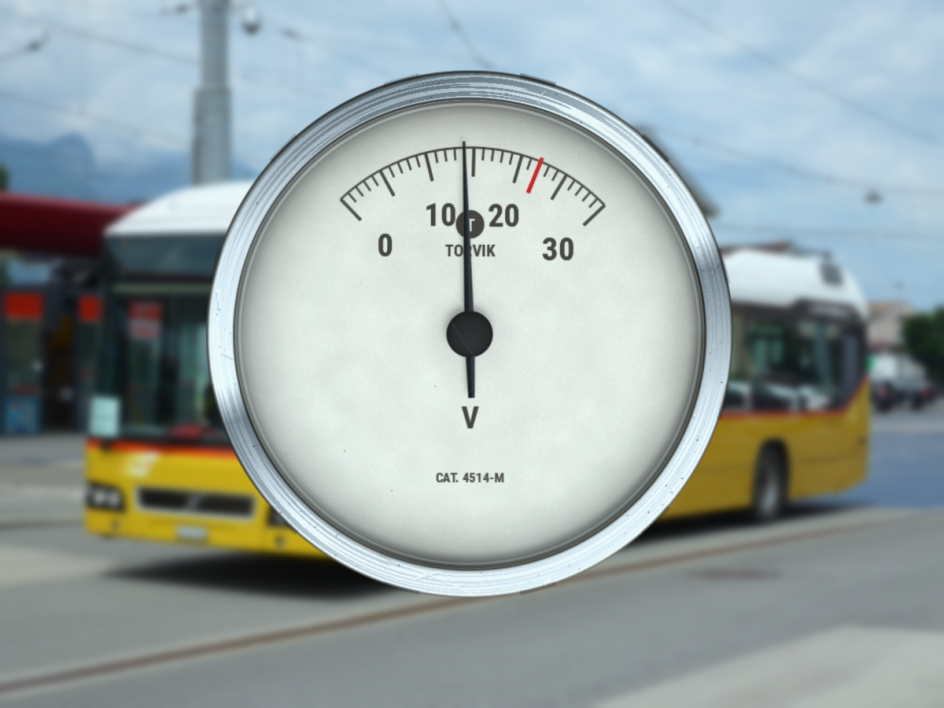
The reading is 14 V
